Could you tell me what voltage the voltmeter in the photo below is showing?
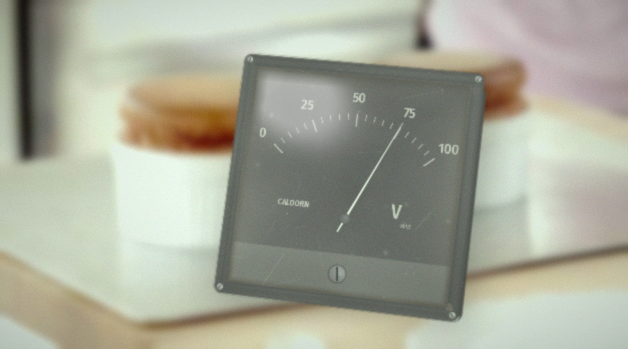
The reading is 75 V
